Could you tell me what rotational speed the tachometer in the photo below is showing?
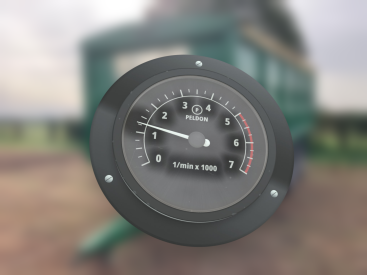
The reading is 1250 rpm
